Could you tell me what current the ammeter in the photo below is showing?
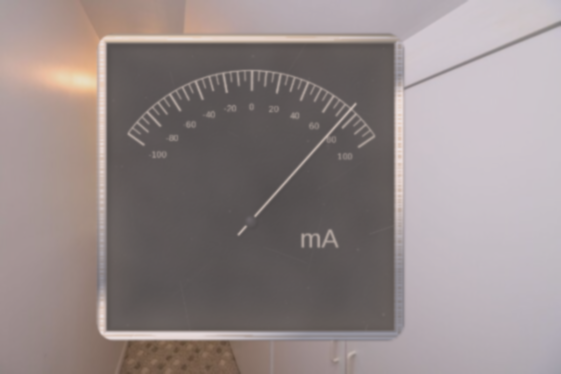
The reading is 75 mA
